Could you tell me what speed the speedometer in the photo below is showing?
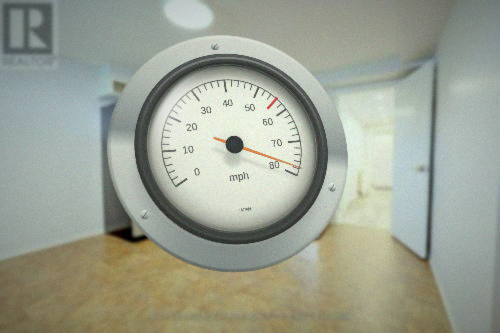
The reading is 78 mph
